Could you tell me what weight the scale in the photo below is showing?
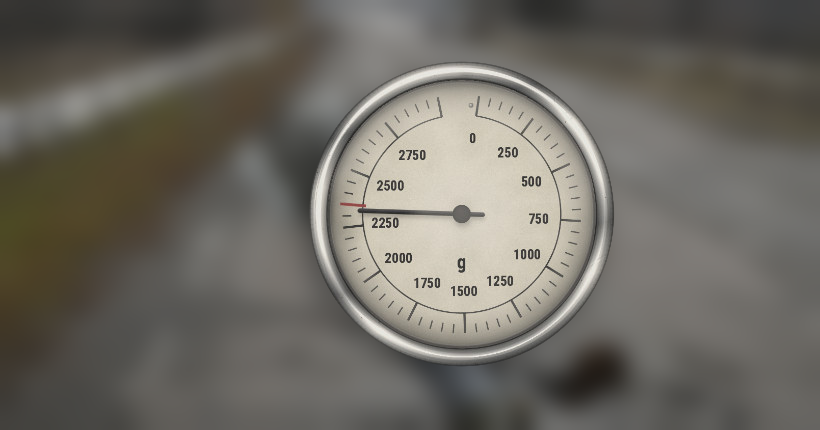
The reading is 2325 g
